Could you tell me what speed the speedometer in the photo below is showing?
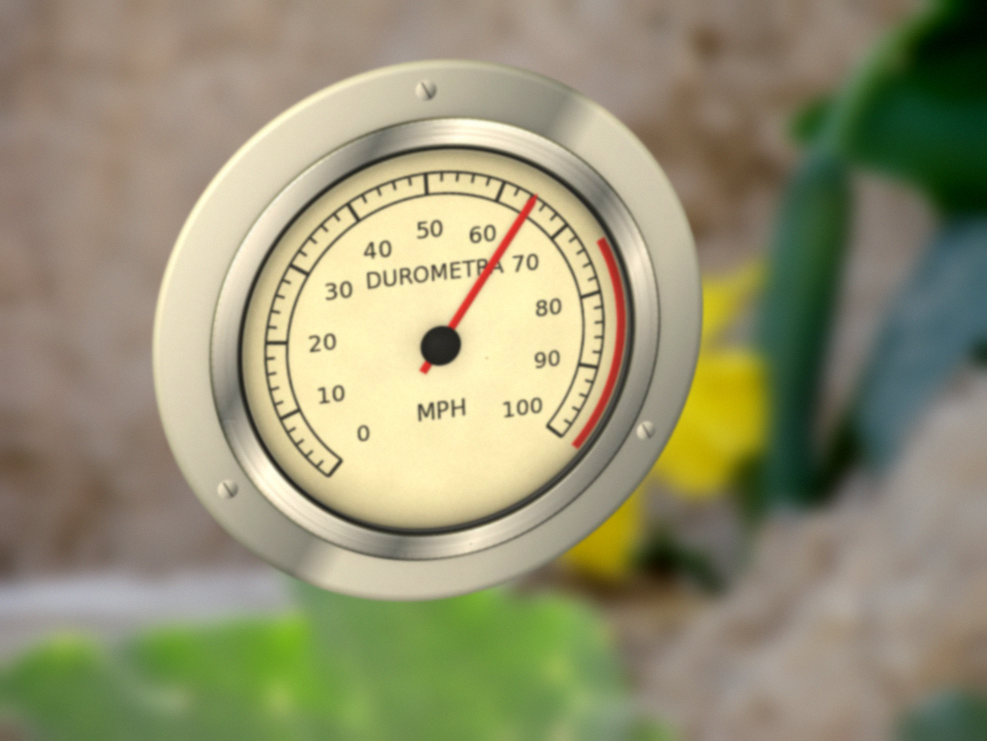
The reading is 64 mph
